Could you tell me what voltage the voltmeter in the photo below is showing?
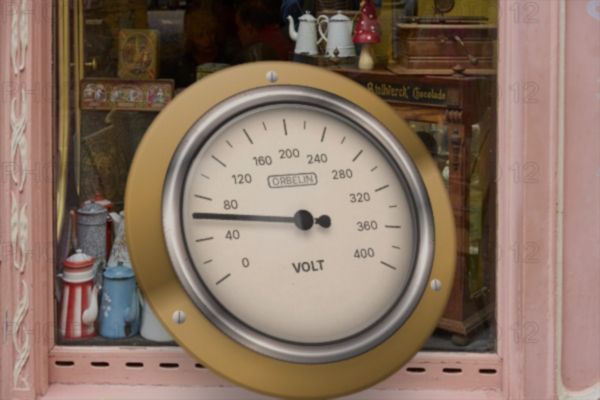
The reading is 60 V
